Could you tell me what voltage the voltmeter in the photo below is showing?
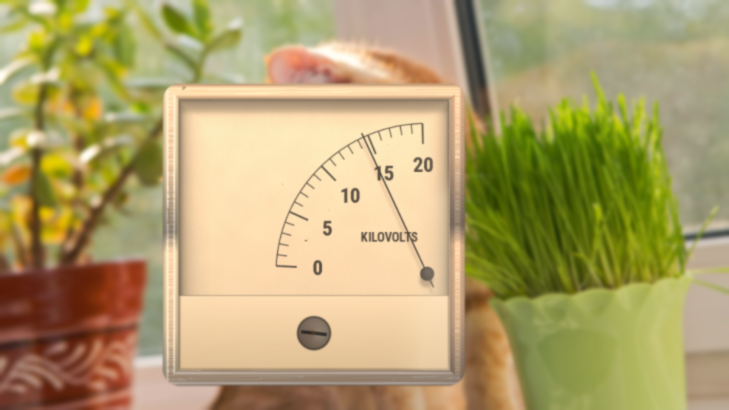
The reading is 14.5 kV
